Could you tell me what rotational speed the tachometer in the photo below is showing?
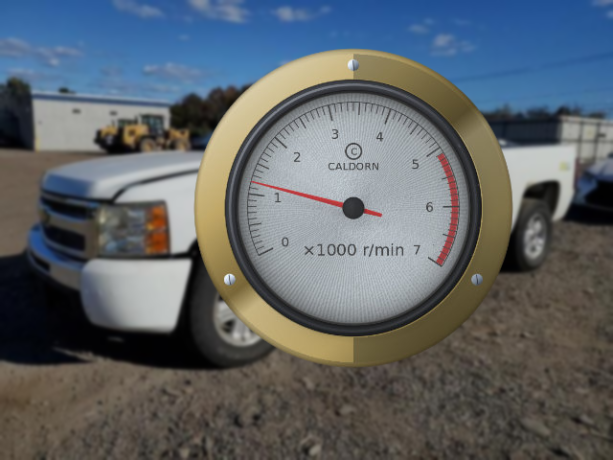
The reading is 1200 rpm
